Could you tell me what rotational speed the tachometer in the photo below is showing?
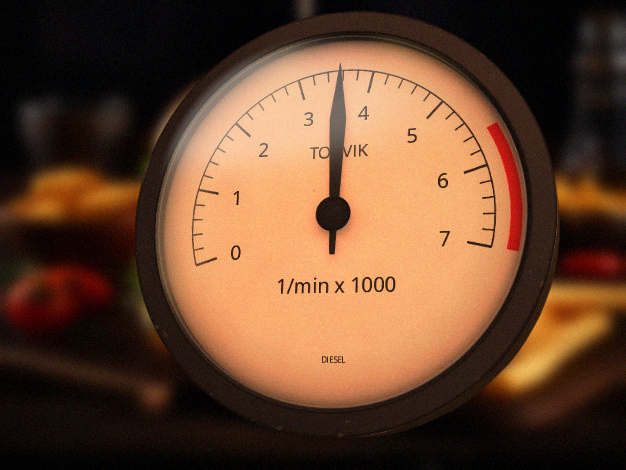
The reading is 3600 rpm
